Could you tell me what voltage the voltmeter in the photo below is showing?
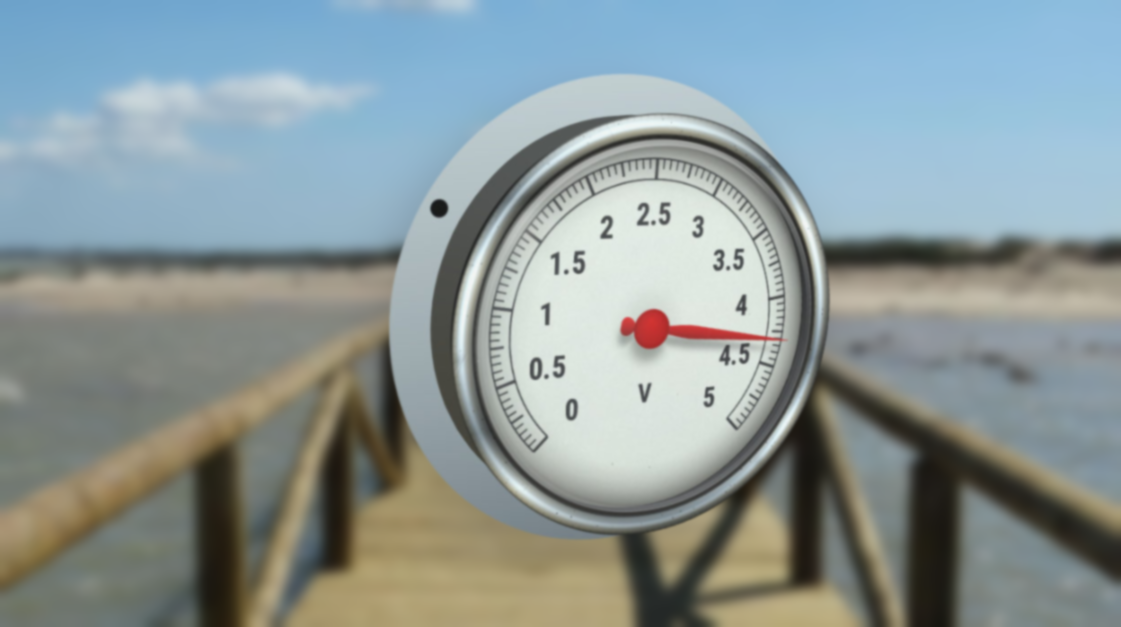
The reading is 4.3 V
